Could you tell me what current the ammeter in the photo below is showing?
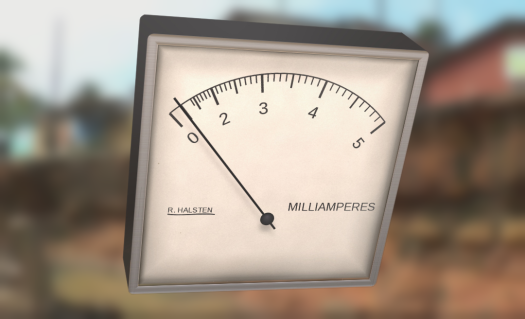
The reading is 1 mA
